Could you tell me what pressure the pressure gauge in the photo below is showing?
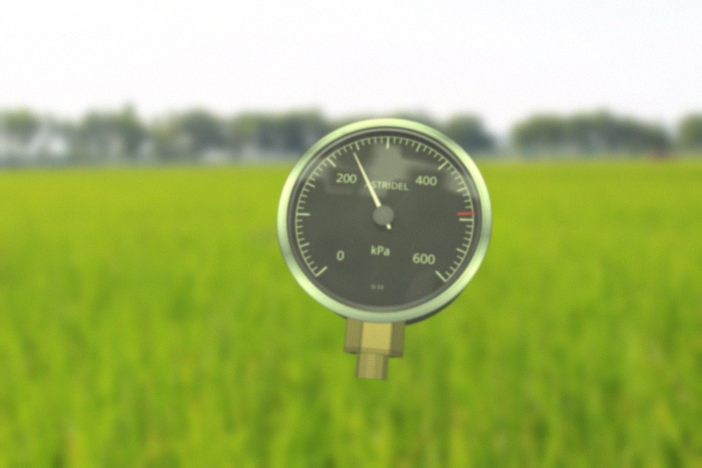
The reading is 240 kPa
